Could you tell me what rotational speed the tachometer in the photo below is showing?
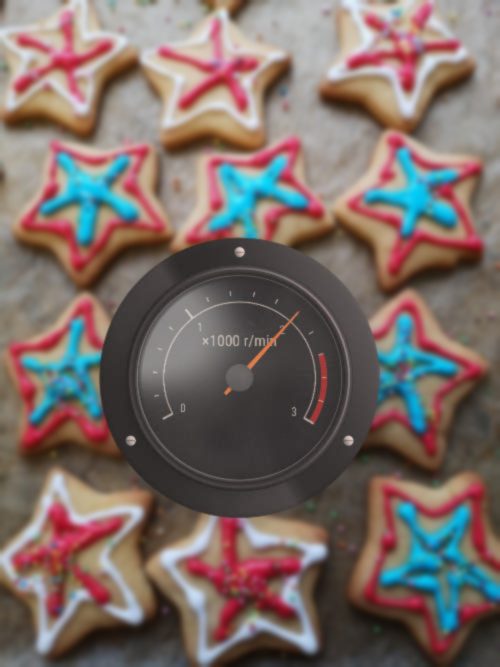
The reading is 2000 rpm
